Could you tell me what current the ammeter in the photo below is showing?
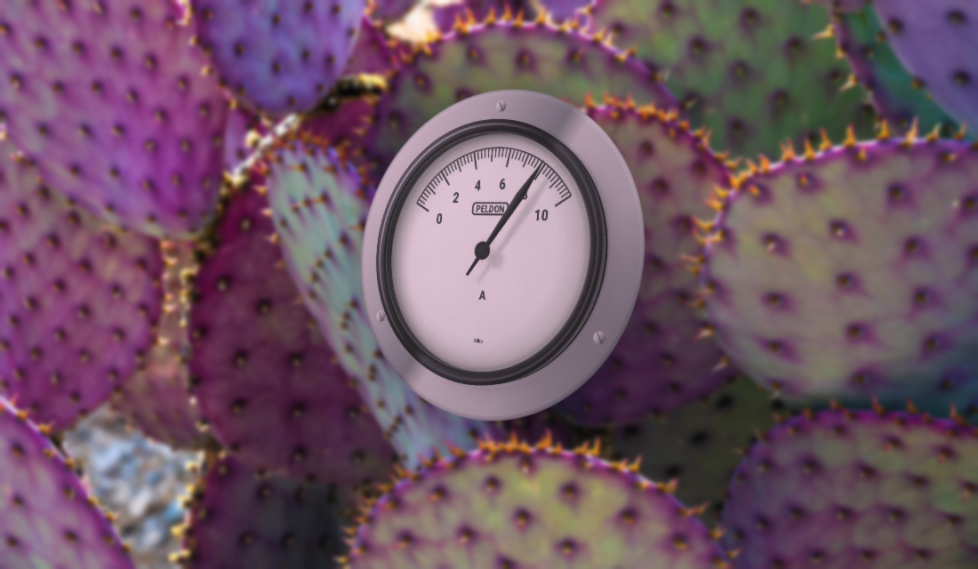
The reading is 8 A
